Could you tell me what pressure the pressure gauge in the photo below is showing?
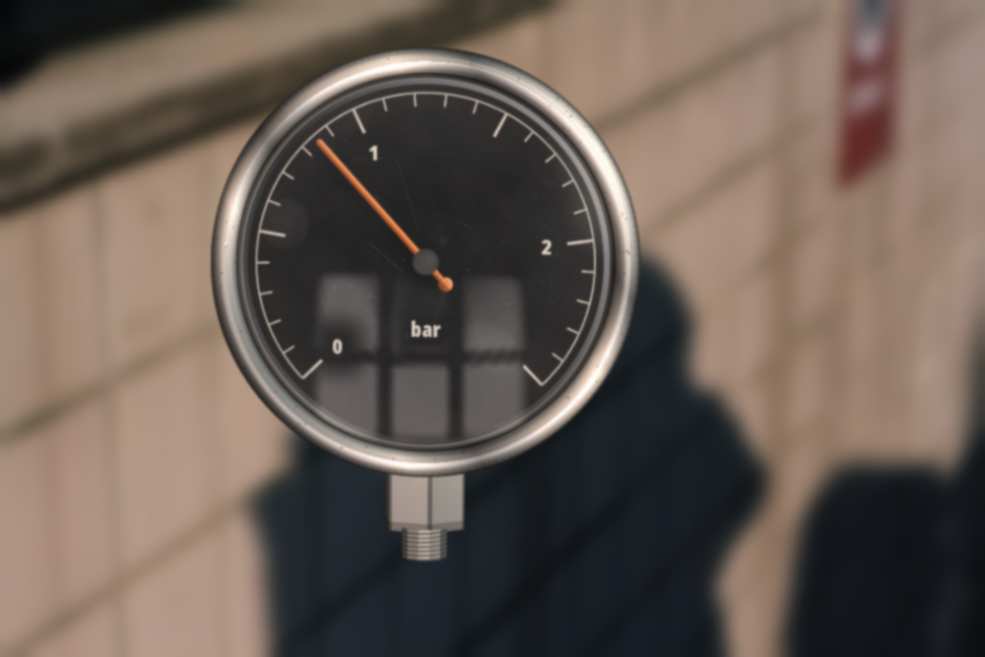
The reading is 0.85 bar
